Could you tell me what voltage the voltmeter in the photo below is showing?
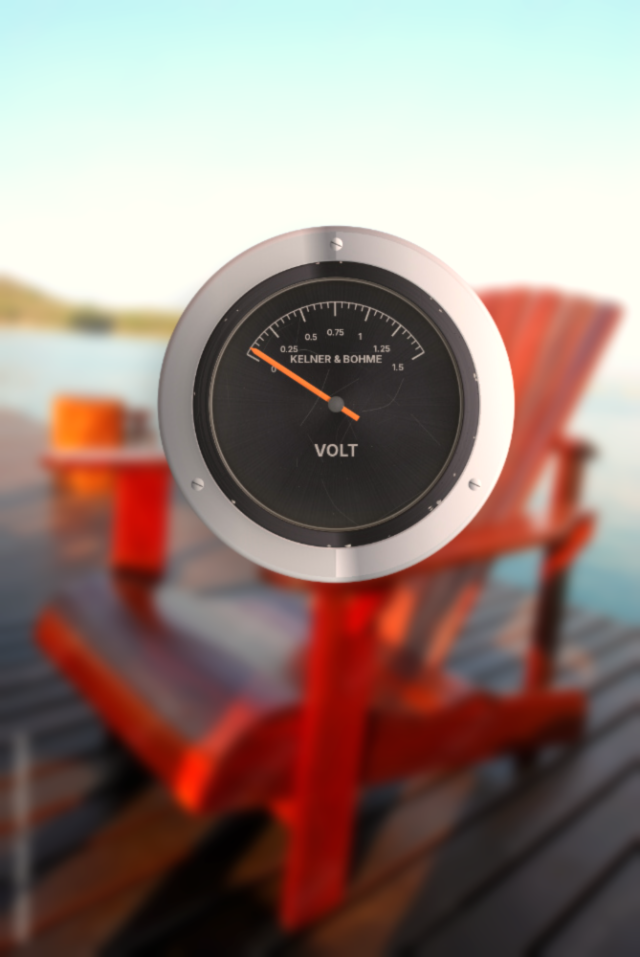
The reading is 0.05 V
